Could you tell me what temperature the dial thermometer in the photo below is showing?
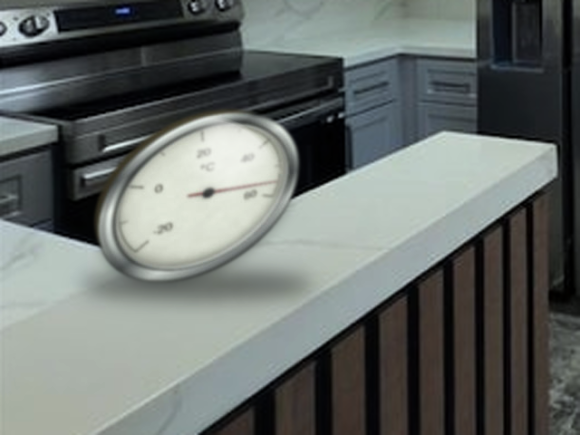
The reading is 55 °C
